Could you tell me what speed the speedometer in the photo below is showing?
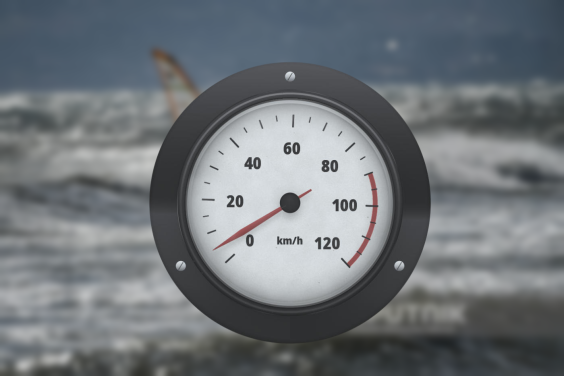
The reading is 5 km/h
